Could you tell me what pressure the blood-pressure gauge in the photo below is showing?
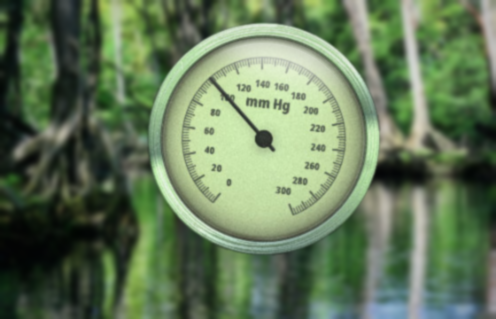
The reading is 100 mmHg
